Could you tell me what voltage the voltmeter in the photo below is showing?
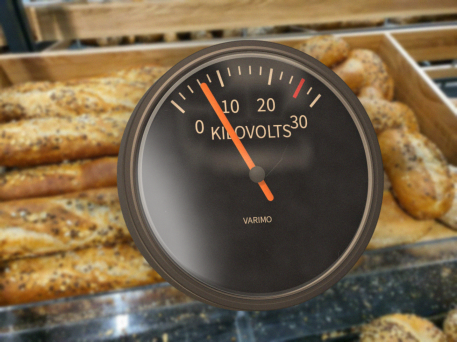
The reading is 6 kV
